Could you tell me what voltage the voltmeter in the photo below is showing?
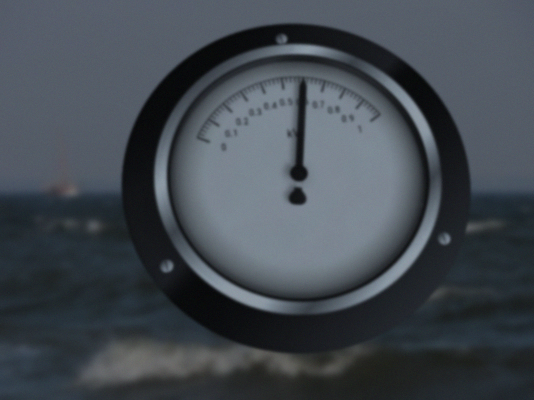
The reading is 0.6 kV
